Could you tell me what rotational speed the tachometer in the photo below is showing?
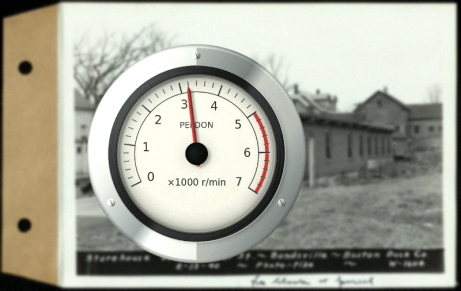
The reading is 3200 rpm
